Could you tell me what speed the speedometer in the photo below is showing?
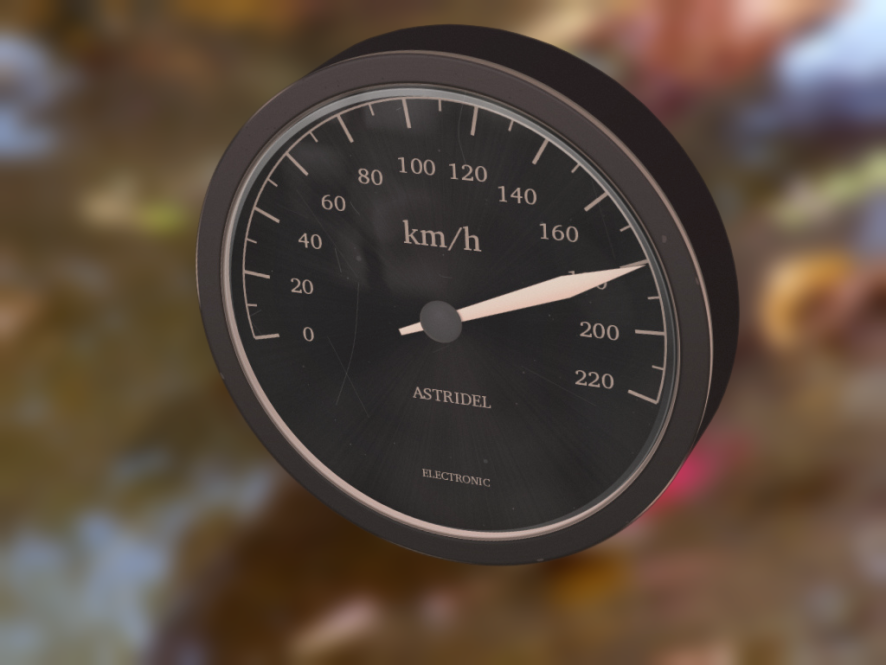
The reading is 180 km/h
